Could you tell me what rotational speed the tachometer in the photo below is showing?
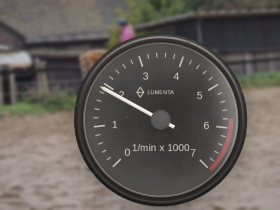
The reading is 1900 rpm
